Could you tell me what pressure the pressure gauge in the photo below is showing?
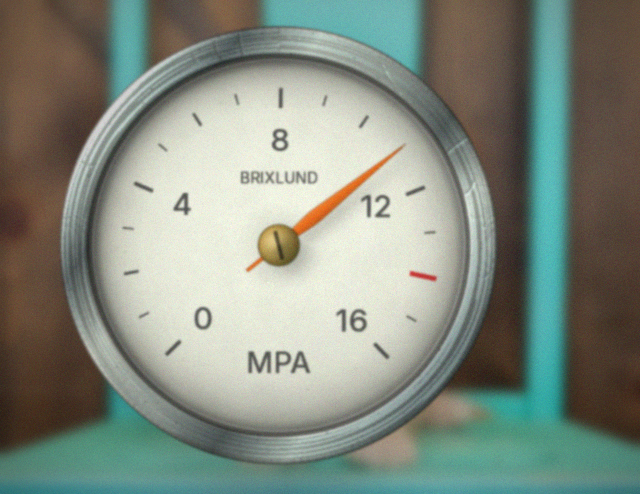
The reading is 11 MPa
